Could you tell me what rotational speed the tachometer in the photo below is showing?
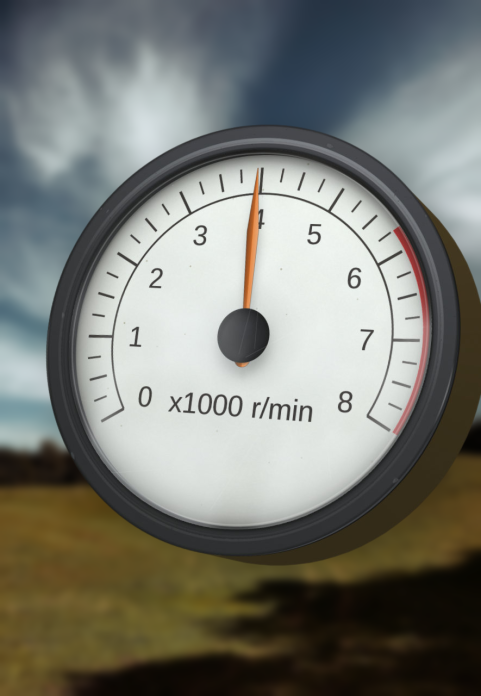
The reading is 4000 rpm
